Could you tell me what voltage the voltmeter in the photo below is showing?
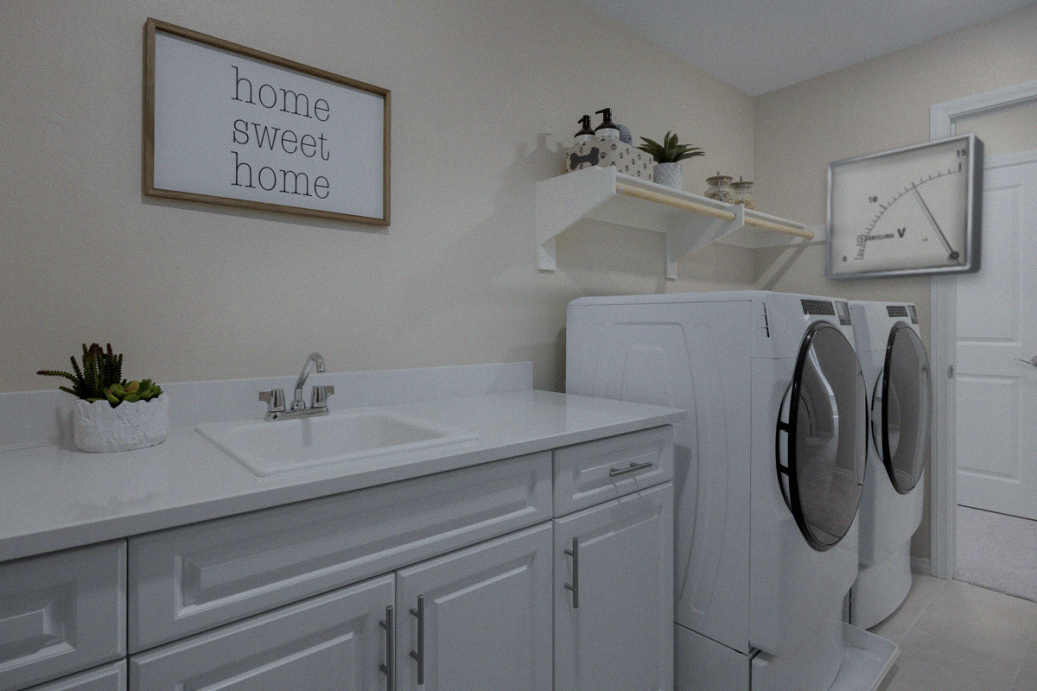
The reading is 12.5 V
